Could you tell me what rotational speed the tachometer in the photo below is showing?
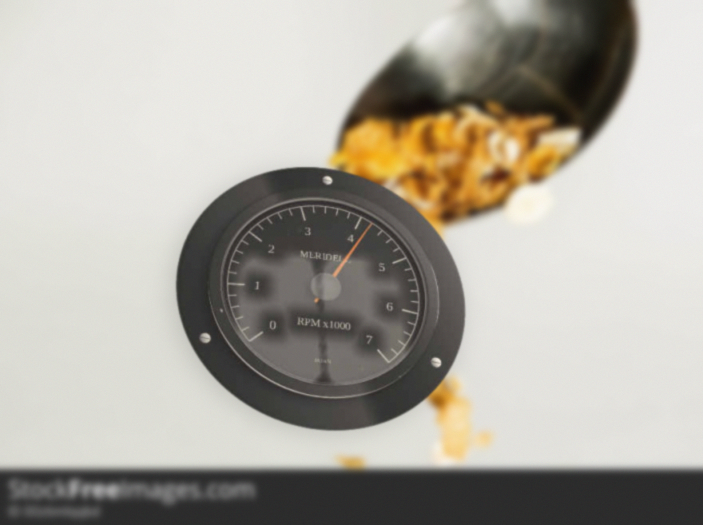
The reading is 4200 rpm
